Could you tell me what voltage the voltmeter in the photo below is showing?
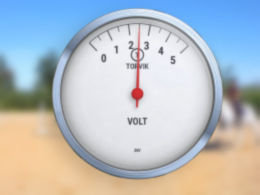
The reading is 2.5 V
